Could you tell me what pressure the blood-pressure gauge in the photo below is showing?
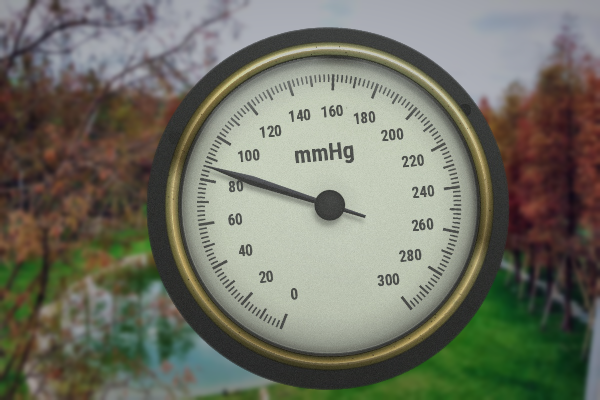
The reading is 86 mmHg
